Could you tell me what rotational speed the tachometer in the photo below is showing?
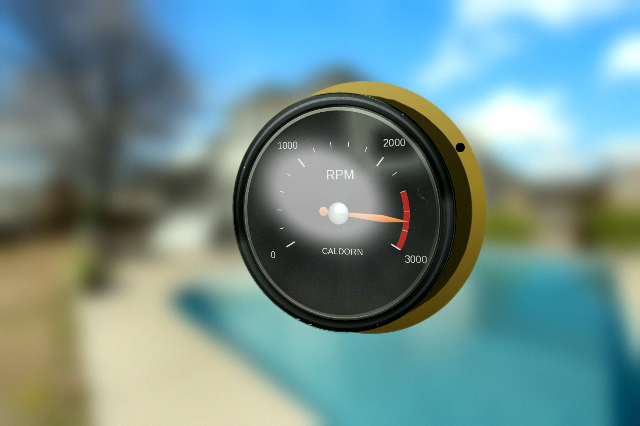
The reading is 2700 rpm
